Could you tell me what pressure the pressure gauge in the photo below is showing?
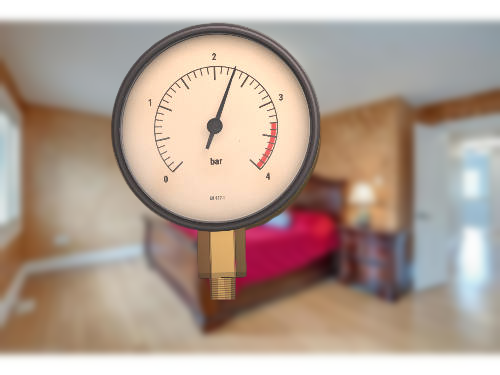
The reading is 2.3 bar
